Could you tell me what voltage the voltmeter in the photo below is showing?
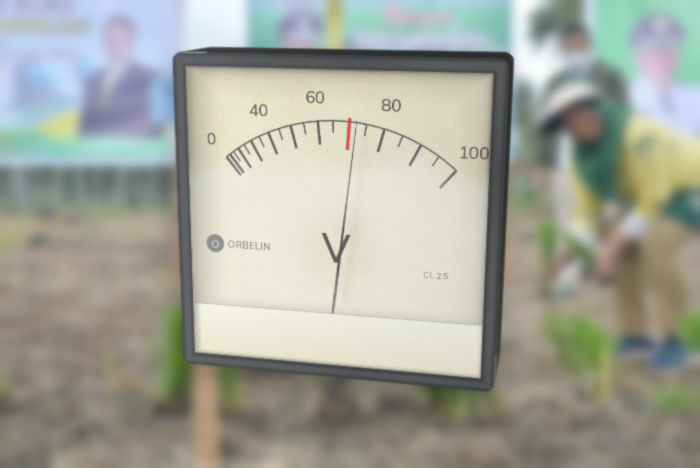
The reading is 72.5 V
